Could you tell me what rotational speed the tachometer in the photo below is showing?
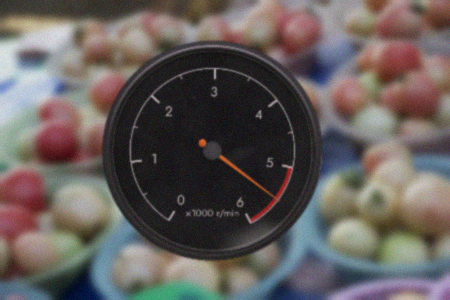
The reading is 5500 rpm
